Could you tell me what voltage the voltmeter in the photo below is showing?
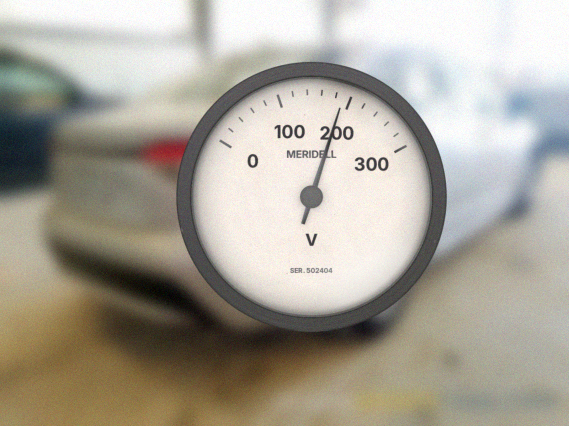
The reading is 190 V
